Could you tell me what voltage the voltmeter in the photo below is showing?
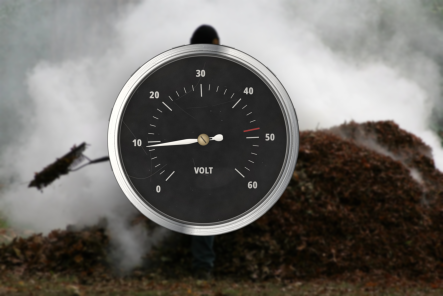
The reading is 9 V
